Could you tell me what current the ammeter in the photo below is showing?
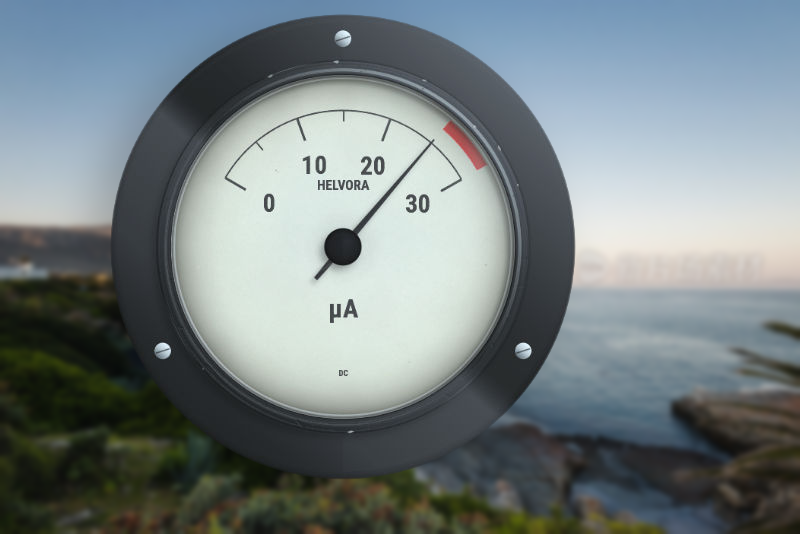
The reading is 25 µA
